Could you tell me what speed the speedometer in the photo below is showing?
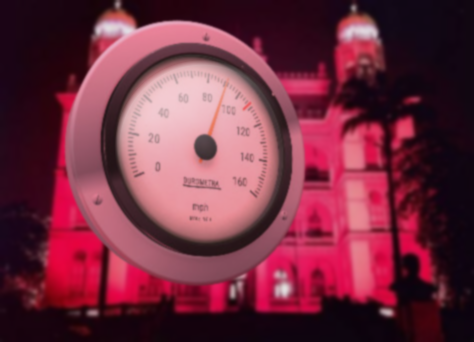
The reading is 90 mph
